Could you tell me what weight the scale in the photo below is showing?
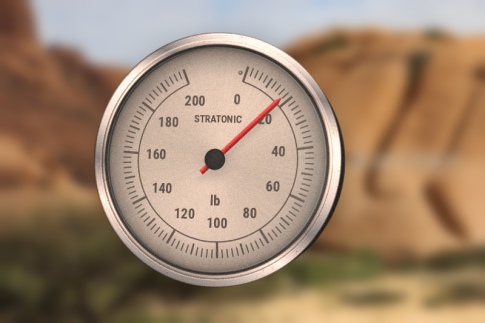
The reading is 18 lb
